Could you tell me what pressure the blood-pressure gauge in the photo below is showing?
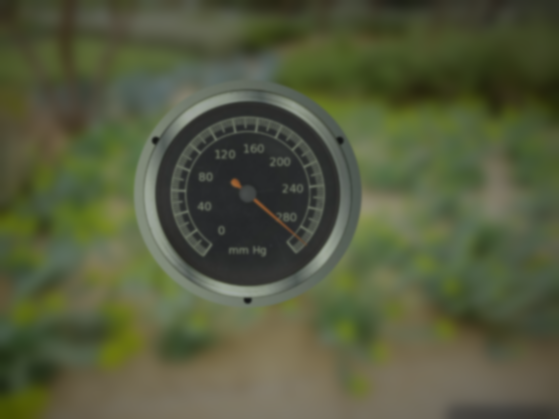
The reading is 290 mmHg
